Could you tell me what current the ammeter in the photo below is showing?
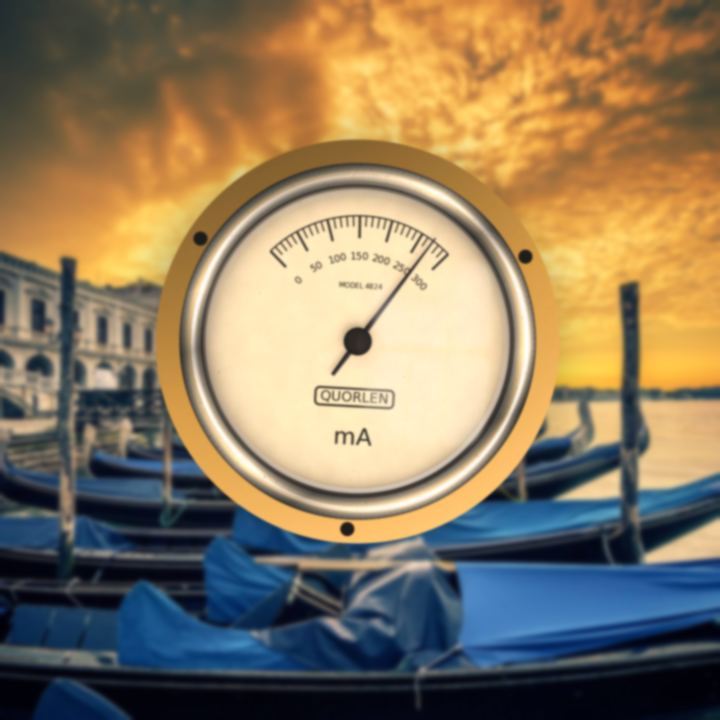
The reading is 270 mA
